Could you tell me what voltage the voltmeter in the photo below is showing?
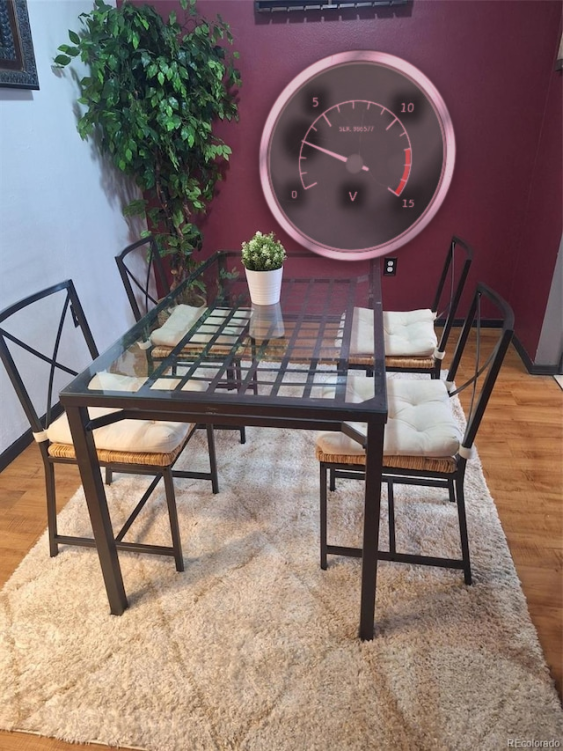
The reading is 3 V
